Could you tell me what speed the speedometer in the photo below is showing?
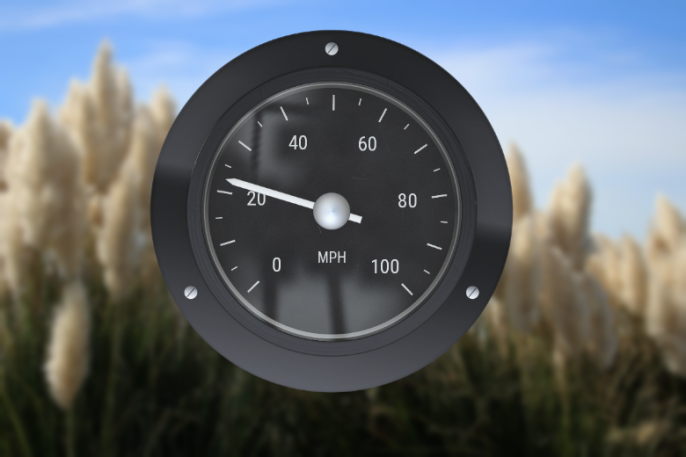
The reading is 22.5 mph
